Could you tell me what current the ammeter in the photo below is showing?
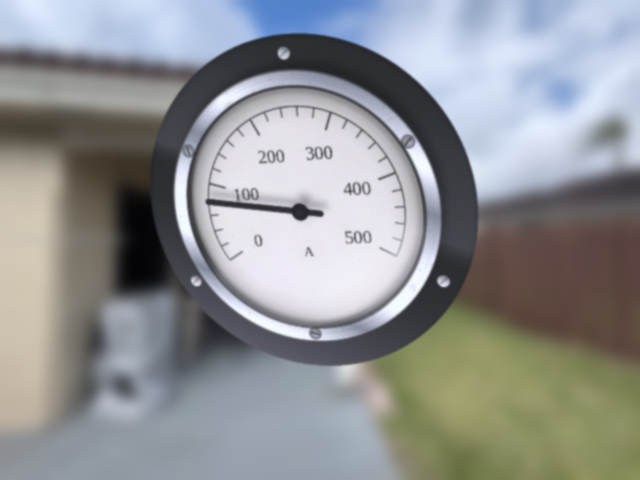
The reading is 80 A
